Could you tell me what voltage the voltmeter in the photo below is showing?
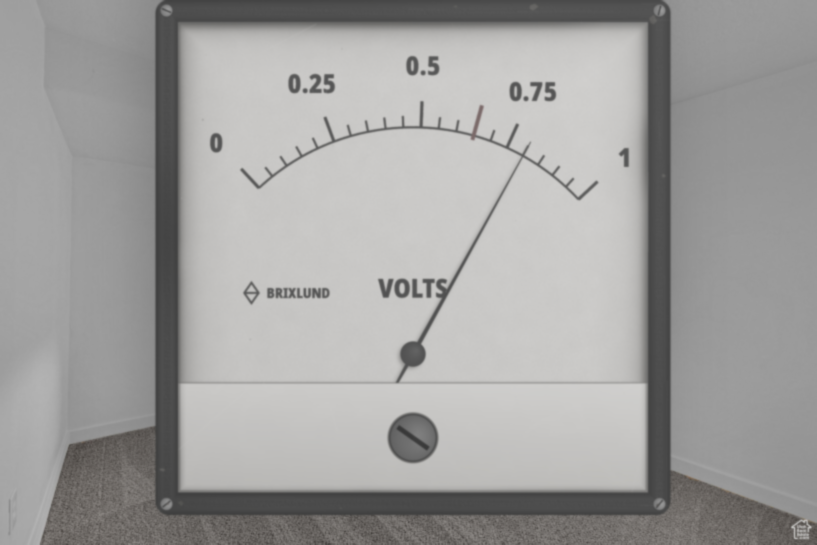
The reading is 0.8 V
